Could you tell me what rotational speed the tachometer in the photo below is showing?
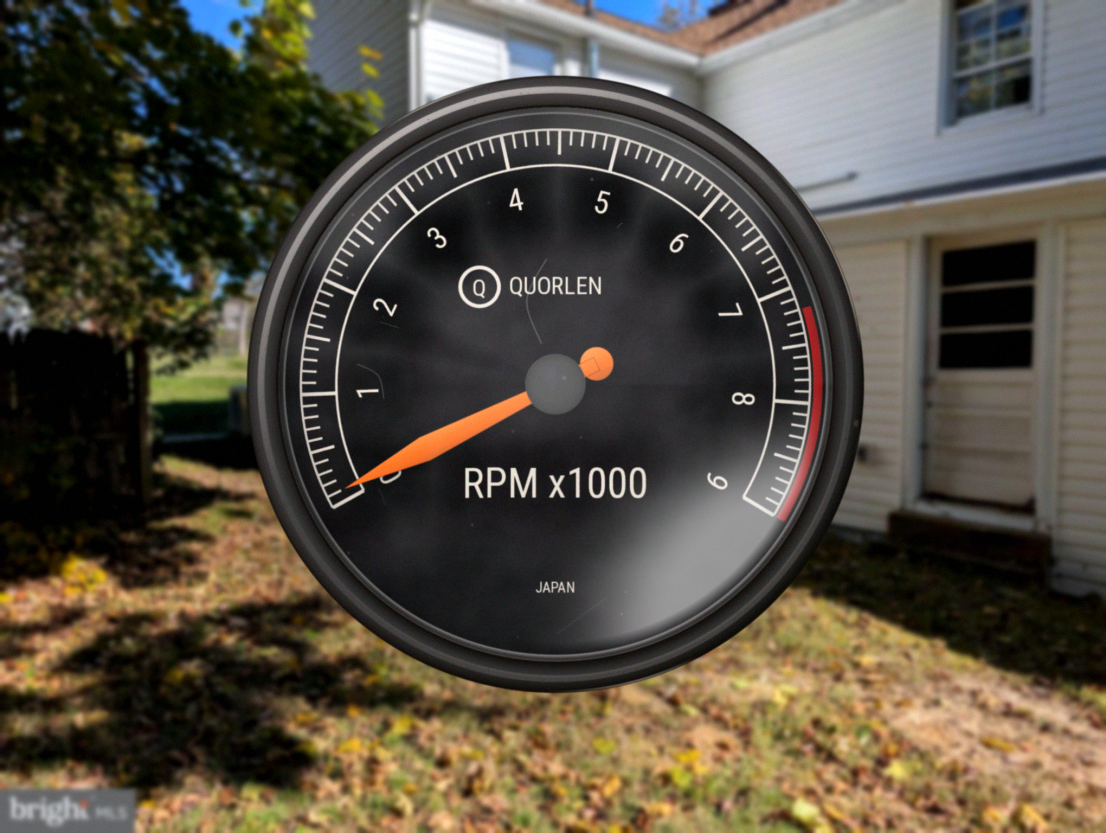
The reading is 100 rpm
